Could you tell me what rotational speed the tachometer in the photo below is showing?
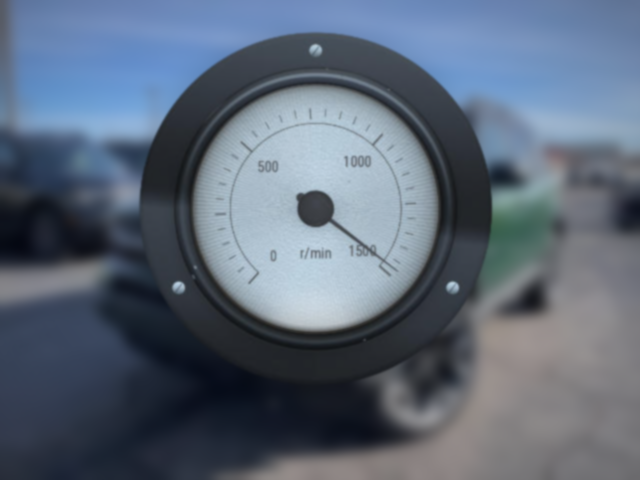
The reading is 1475 rpm
